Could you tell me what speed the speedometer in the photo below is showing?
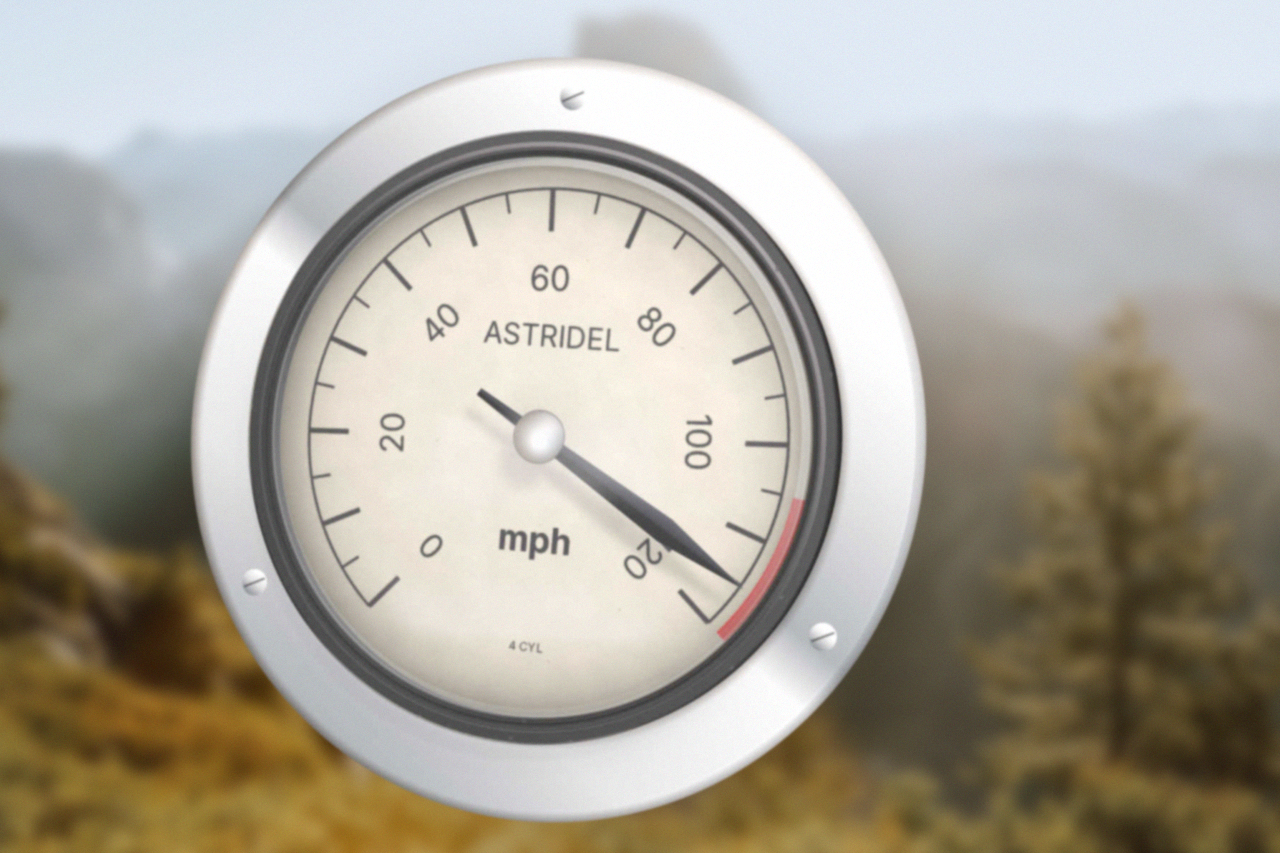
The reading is 115 mph
